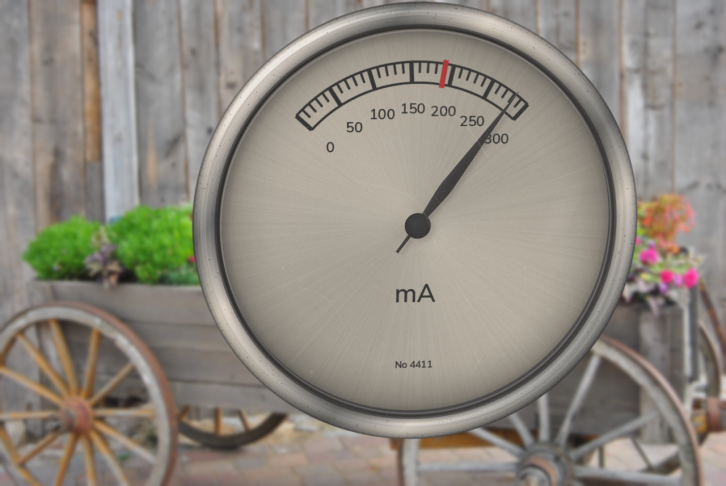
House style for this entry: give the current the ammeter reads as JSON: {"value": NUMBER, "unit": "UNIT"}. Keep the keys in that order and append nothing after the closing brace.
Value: {"value": 280, "unit": "mA"}
